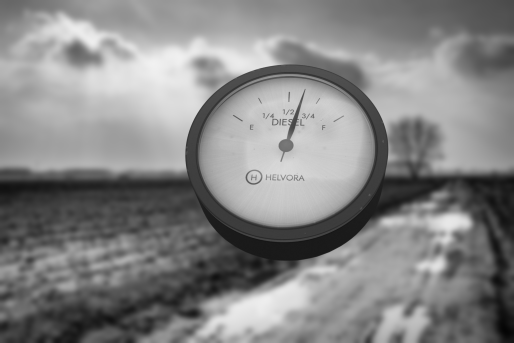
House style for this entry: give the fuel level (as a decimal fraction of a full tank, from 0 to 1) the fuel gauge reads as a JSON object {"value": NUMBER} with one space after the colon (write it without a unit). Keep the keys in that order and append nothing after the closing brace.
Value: {"value": 0.625}
